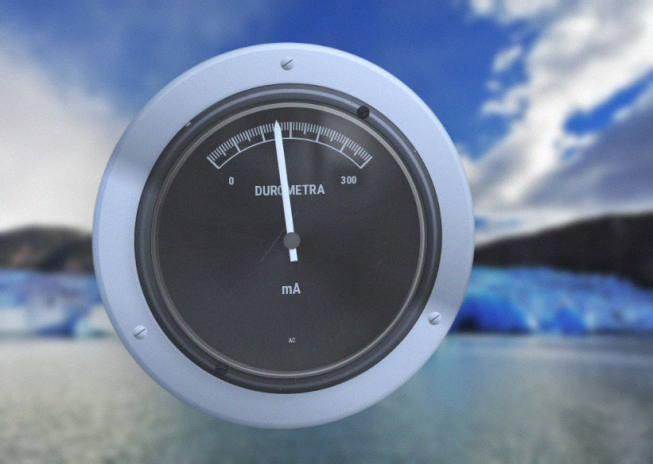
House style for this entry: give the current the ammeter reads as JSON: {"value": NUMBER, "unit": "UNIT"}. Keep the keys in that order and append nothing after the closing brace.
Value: {"value": 125, "unit": "mA"}
